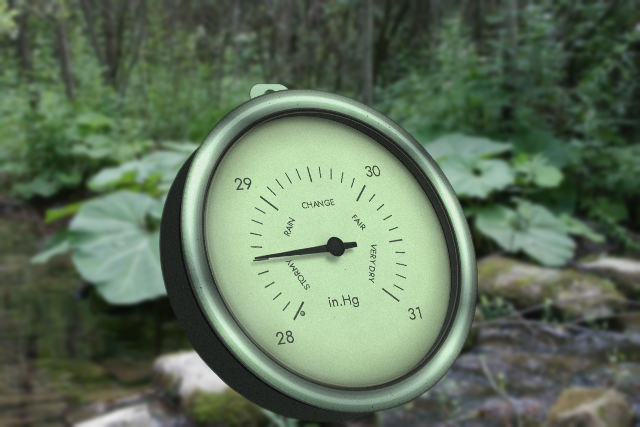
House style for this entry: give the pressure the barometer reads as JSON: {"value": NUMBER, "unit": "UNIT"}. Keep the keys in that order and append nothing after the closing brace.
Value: {"value": 28.5, "unit": "inHg"}
